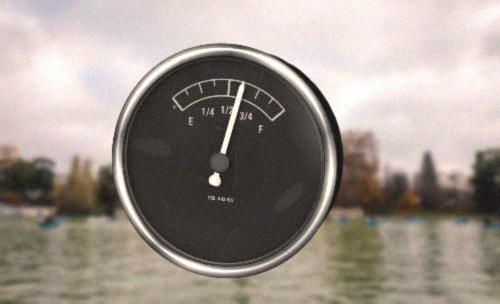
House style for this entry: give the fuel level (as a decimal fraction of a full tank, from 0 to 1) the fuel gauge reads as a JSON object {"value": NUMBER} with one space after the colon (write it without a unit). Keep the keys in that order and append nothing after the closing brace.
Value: {"value": 0.625}
